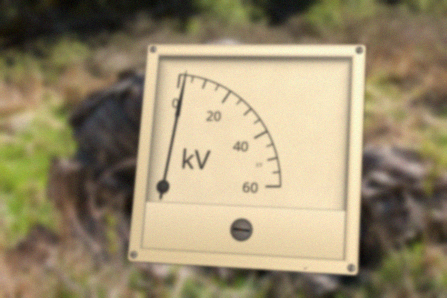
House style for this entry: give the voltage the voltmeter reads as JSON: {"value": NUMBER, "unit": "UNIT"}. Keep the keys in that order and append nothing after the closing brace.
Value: {"value": 2.5, "unit": "kV"}
